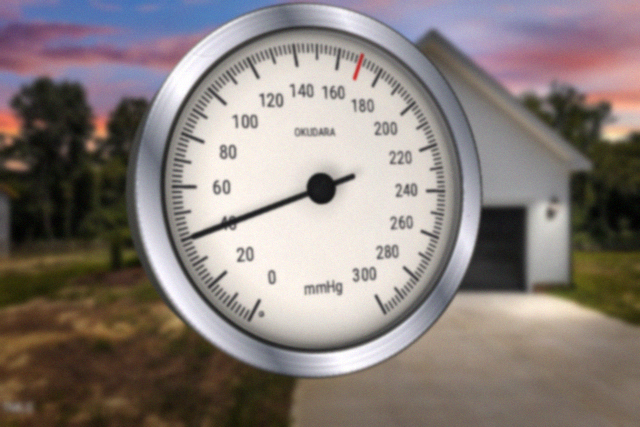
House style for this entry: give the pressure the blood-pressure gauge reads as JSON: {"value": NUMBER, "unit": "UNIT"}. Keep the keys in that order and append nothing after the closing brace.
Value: {"value": 40, "unit": "mmHg"}
